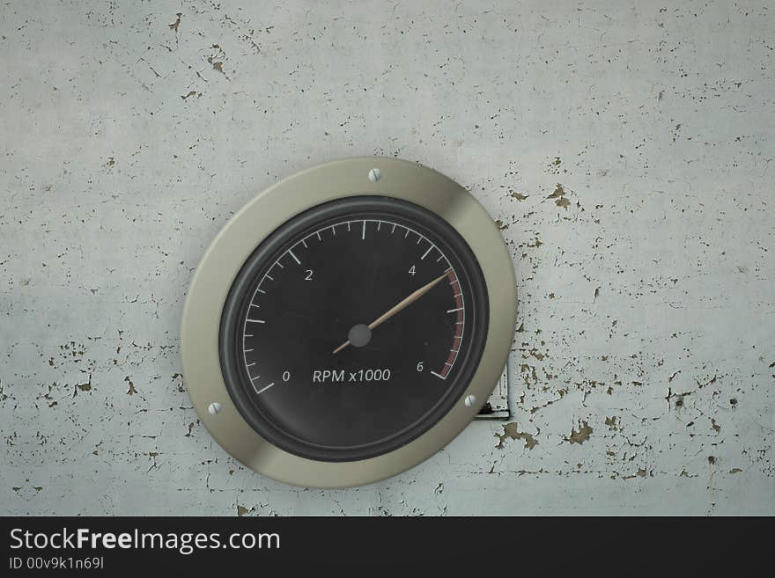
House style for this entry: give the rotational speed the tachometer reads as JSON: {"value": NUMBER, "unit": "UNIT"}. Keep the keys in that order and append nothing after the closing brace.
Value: {"value": 4400, "unit": "rpm"}
